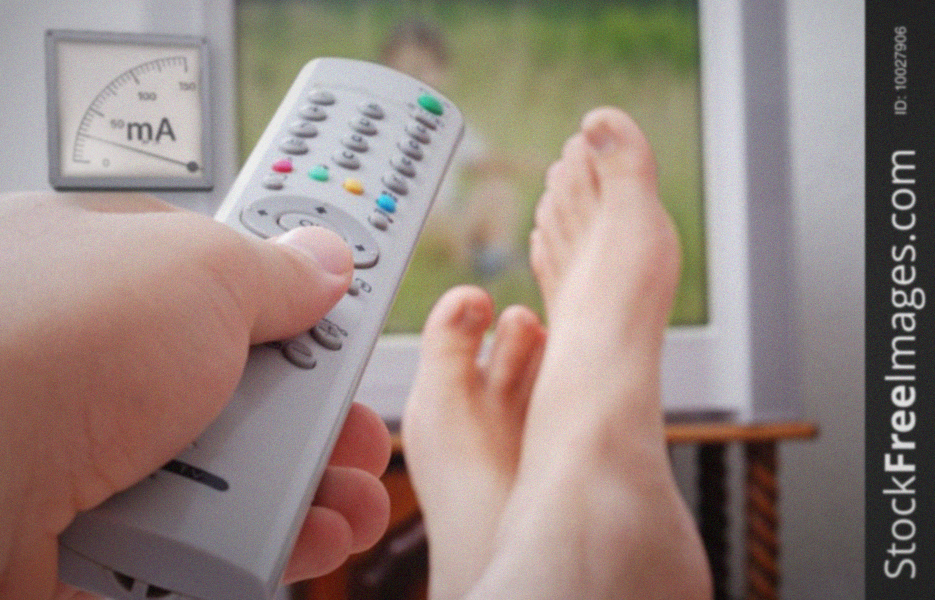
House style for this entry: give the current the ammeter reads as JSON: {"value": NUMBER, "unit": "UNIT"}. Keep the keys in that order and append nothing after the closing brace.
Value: {"value": 25, "unit": "mA"}
